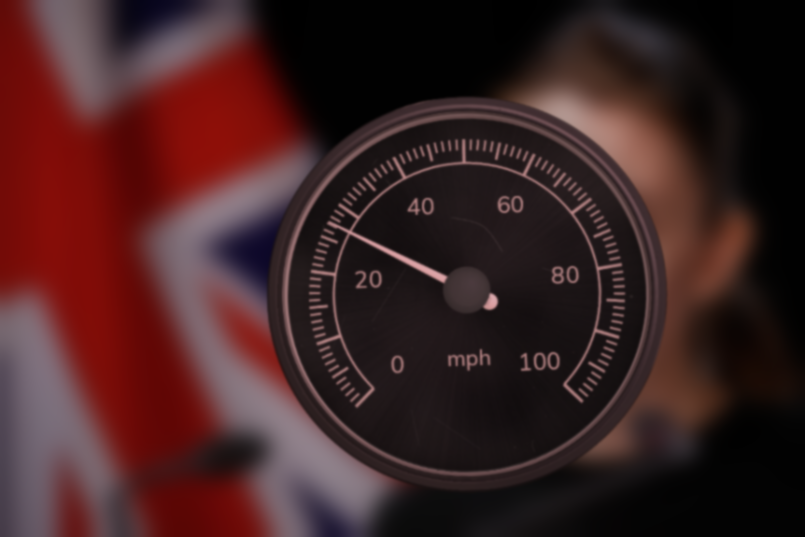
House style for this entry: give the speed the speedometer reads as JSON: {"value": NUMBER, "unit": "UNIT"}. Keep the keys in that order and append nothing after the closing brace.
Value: {"value": 27, "unit": "mph"}
